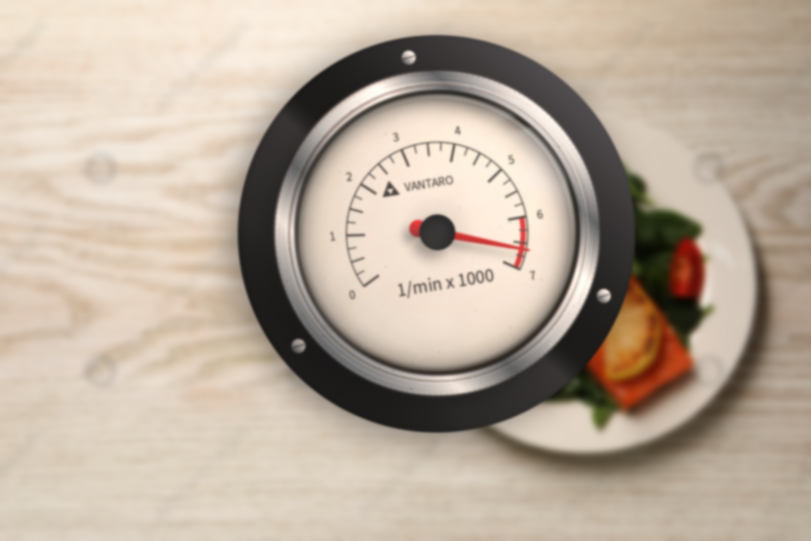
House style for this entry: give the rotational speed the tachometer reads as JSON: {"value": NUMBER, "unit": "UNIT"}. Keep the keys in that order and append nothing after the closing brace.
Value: {"value": 6625, "unit": "rpm"}
